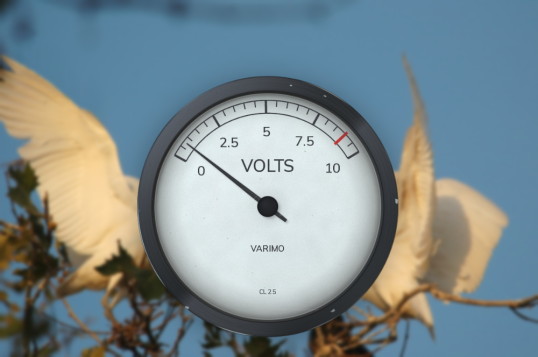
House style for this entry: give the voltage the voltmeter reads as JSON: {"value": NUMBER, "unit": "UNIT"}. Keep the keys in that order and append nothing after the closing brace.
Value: {"value": 0.75, "unit": "V"}
